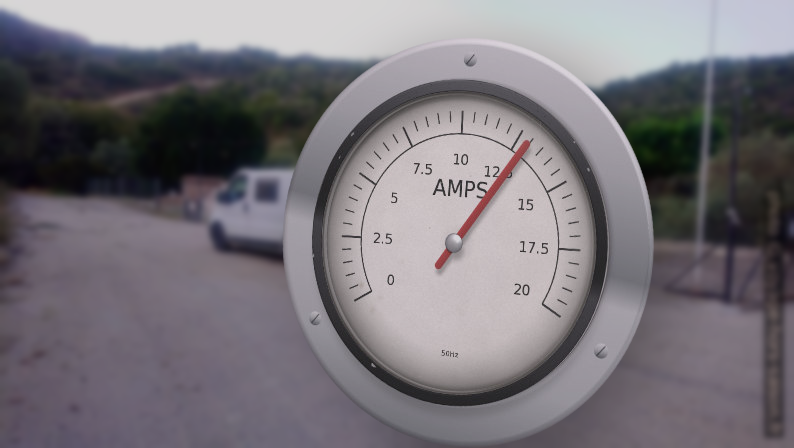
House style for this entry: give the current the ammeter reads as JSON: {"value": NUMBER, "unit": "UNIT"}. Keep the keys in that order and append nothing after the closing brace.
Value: {"value": 13, "unit": "A"}
